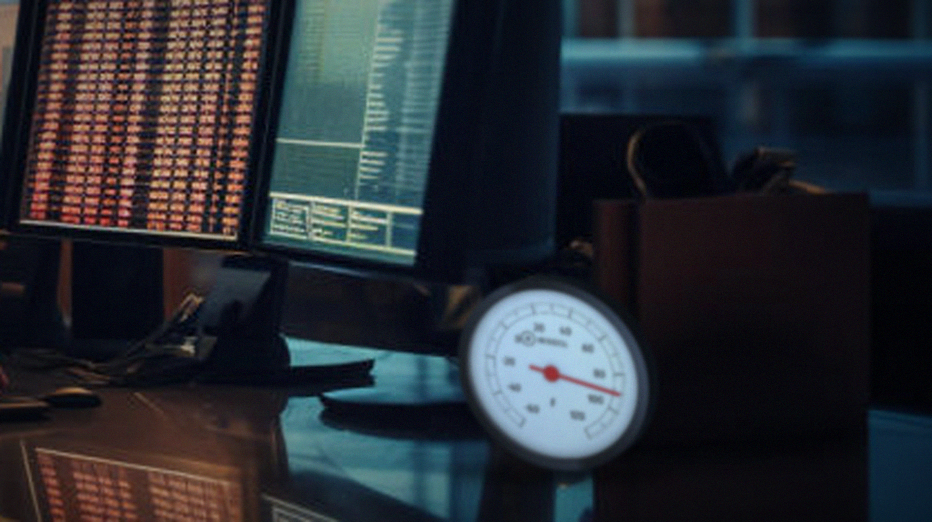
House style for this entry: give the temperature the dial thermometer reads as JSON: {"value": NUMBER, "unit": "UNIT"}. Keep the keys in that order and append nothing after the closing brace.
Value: {"value": 90, "unit": "°F"}
